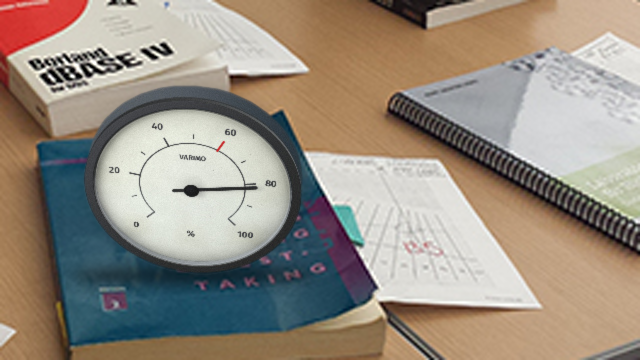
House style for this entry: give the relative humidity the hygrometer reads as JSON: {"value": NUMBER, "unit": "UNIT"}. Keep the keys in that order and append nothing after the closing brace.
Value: {"value": 80, "unit": "%"}
